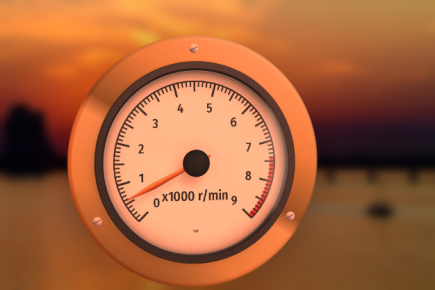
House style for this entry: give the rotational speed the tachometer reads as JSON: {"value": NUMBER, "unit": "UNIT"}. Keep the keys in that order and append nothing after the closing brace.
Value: {"value": 600, "unit": "rpm"}
